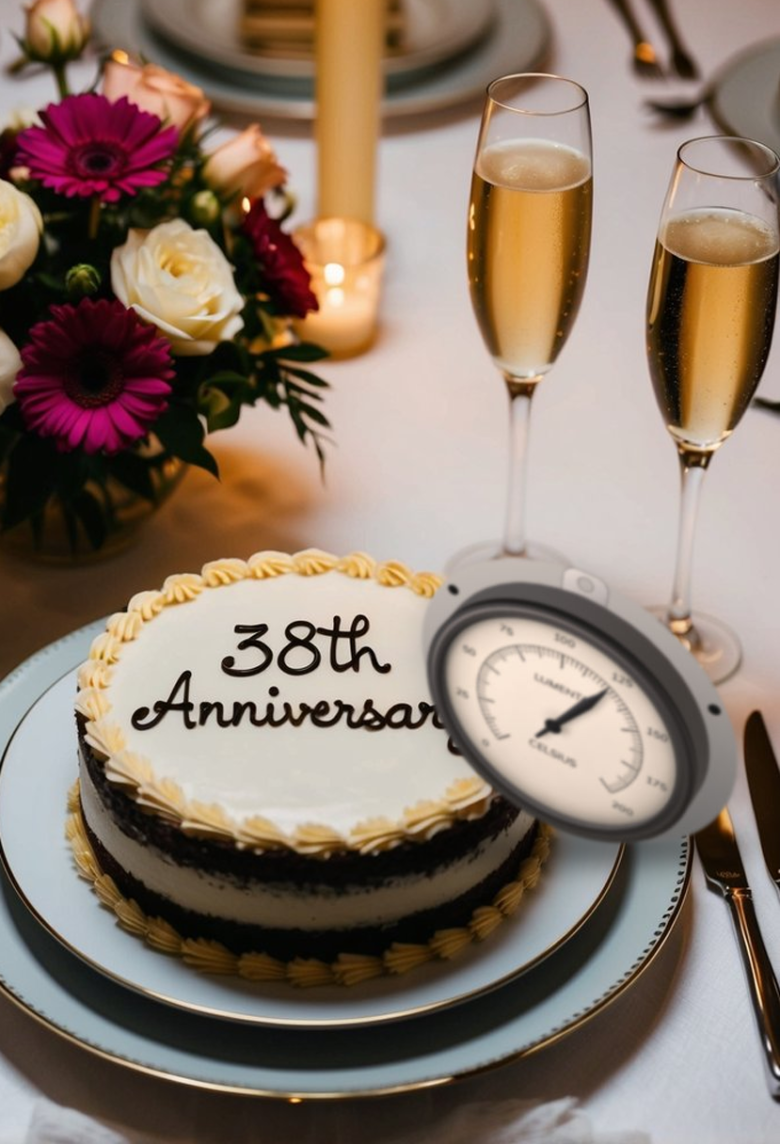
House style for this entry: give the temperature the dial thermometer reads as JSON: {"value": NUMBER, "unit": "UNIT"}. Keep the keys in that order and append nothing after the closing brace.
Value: {"value": 125, "unit": "°C"}
